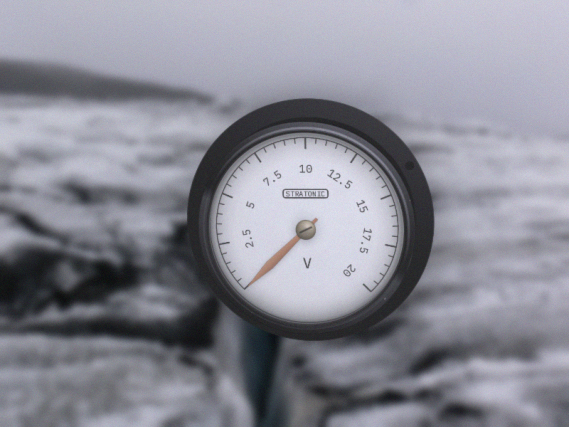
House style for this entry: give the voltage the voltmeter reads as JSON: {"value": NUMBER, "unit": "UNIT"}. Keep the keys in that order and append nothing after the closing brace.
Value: {"value": 0, "unit": "V"}
